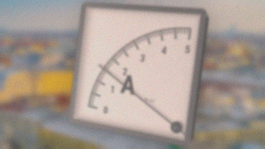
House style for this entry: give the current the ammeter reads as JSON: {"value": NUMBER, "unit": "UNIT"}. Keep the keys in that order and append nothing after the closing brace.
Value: {"value": 1.5, "unit": "A"}
